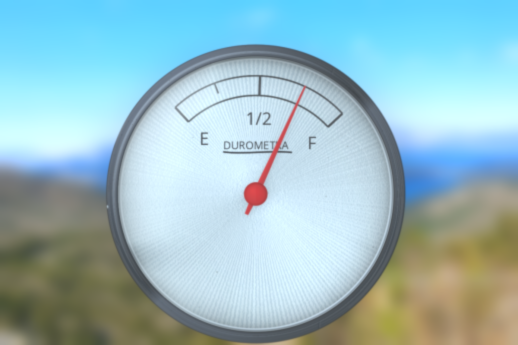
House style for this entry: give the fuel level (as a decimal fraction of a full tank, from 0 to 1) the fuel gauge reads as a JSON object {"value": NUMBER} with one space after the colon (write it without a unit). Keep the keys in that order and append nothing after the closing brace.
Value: {"value": 0.75}
